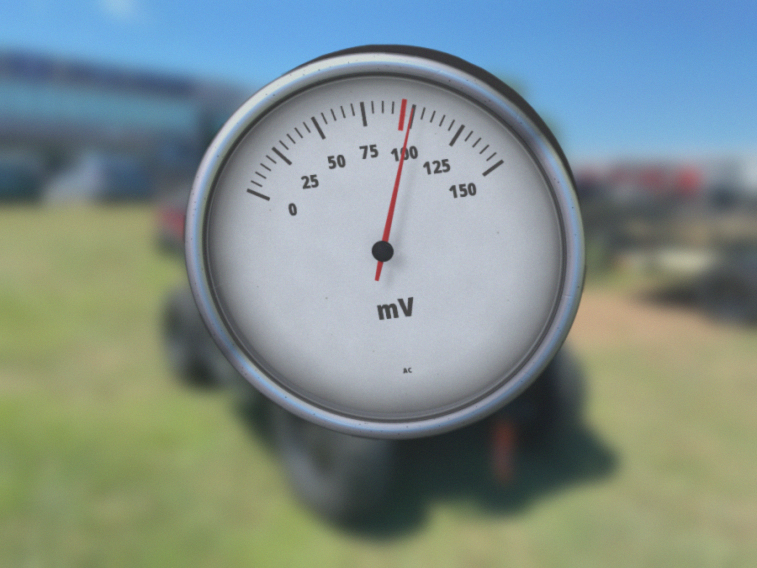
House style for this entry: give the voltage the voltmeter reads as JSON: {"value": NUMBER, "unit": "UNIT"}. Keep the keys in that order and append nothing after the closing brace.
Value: {"value": 100, "unit": "mV"}
